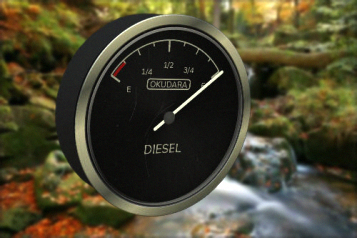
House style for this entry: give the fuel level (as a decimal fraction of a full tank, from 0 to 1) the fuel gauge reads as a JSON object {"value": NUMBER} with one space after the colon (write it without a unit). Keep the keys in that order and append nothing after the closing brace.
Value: {"value": 1}
